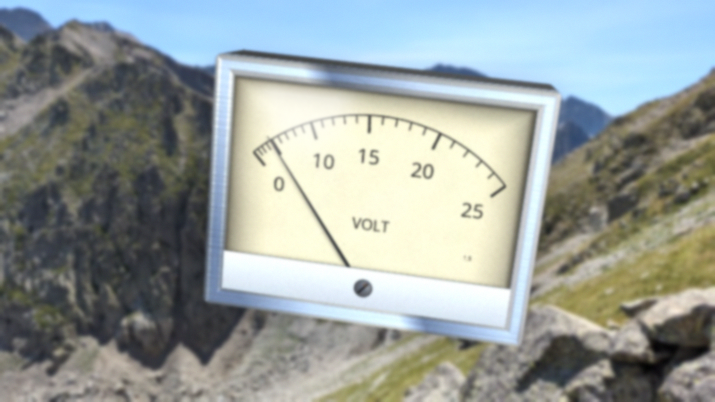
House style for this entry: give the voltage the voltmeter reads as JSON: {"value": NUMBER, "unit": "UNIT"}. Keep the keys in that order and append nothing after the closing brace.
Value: {"value": 5, "unit": "V"}
